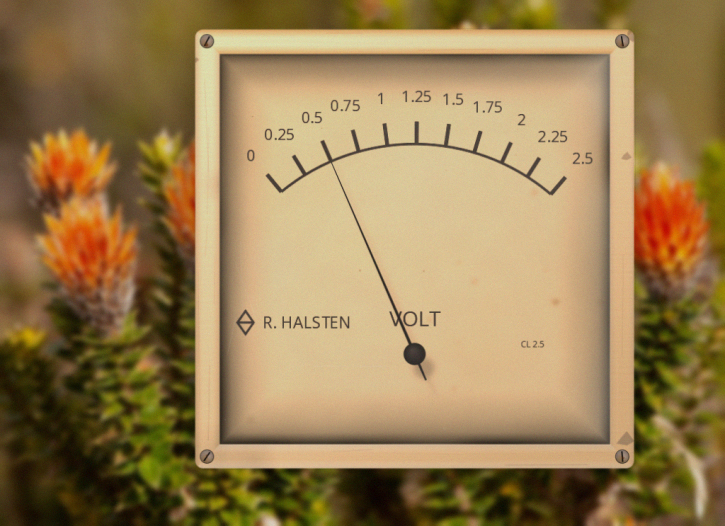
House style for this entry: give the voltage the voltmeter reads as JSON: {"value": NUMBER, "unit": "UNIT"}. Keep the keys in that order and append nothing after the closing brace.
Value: {"value": 0.5, "unit": "V"}
